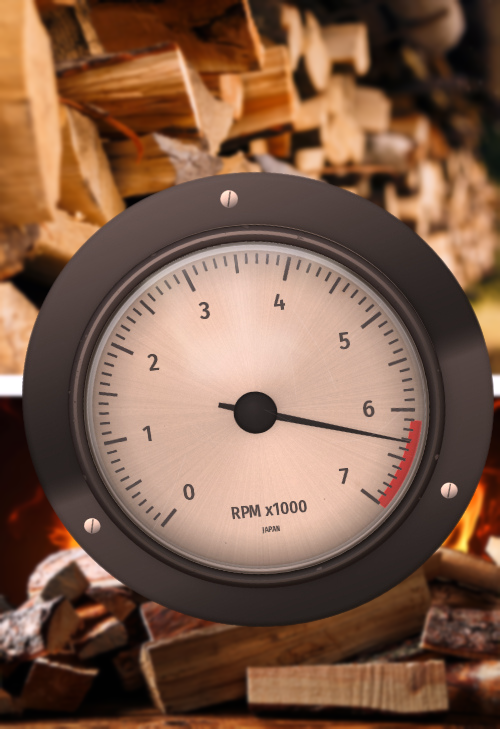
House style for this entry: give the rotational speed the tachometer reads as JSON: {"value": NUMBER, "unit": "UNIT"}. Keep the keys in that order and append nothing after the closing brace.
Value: {"value": 6300, "unit": "rpm"}
